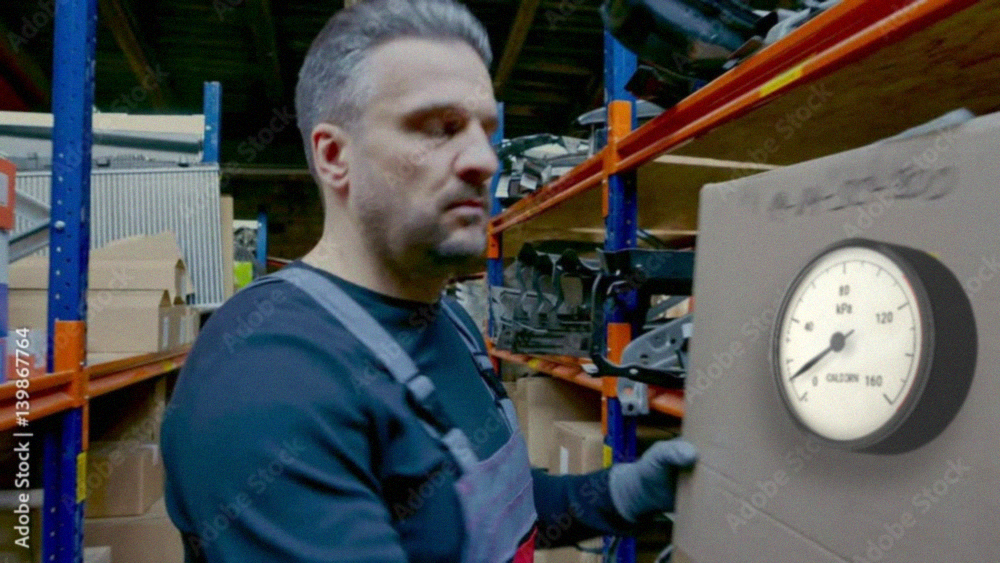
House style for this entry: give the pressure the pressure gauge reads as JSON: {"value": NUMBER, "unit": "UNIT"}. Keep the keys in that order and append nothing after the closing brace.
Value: {"value": 10, "unit": "kPa"}
